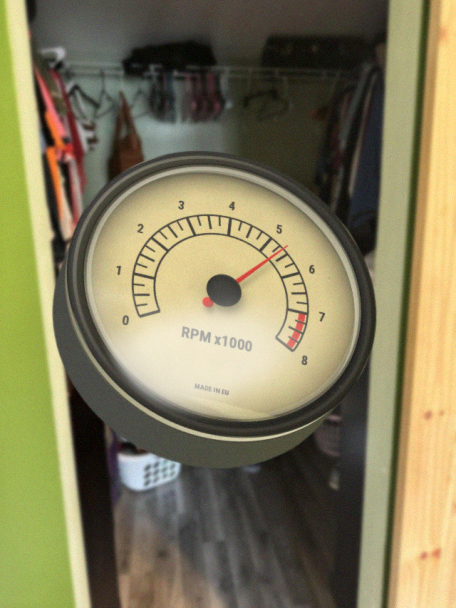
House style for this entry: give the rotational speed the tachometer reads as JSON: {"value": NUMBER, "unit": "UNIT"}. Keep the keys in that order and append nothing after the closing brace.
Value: {"value": 5375, "unit": "rpm"}
